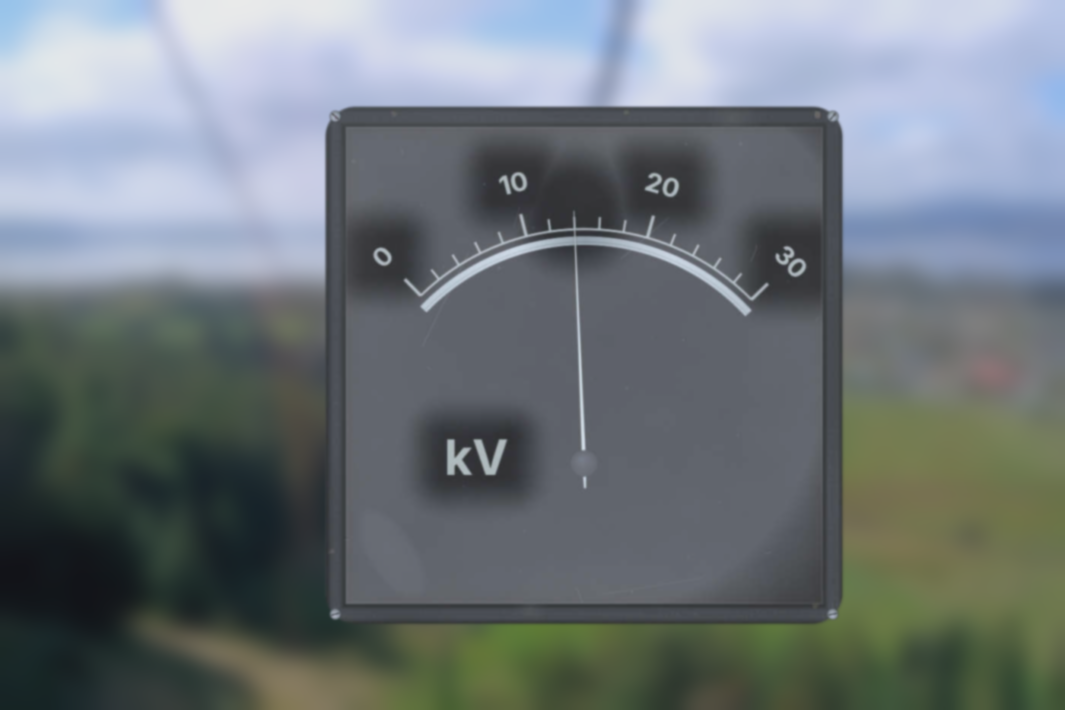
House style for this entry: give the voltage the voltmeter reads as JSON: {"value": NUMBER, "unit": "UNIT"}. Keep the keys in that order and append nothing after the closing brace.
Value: {"value": 14, "unit": "kV"}
